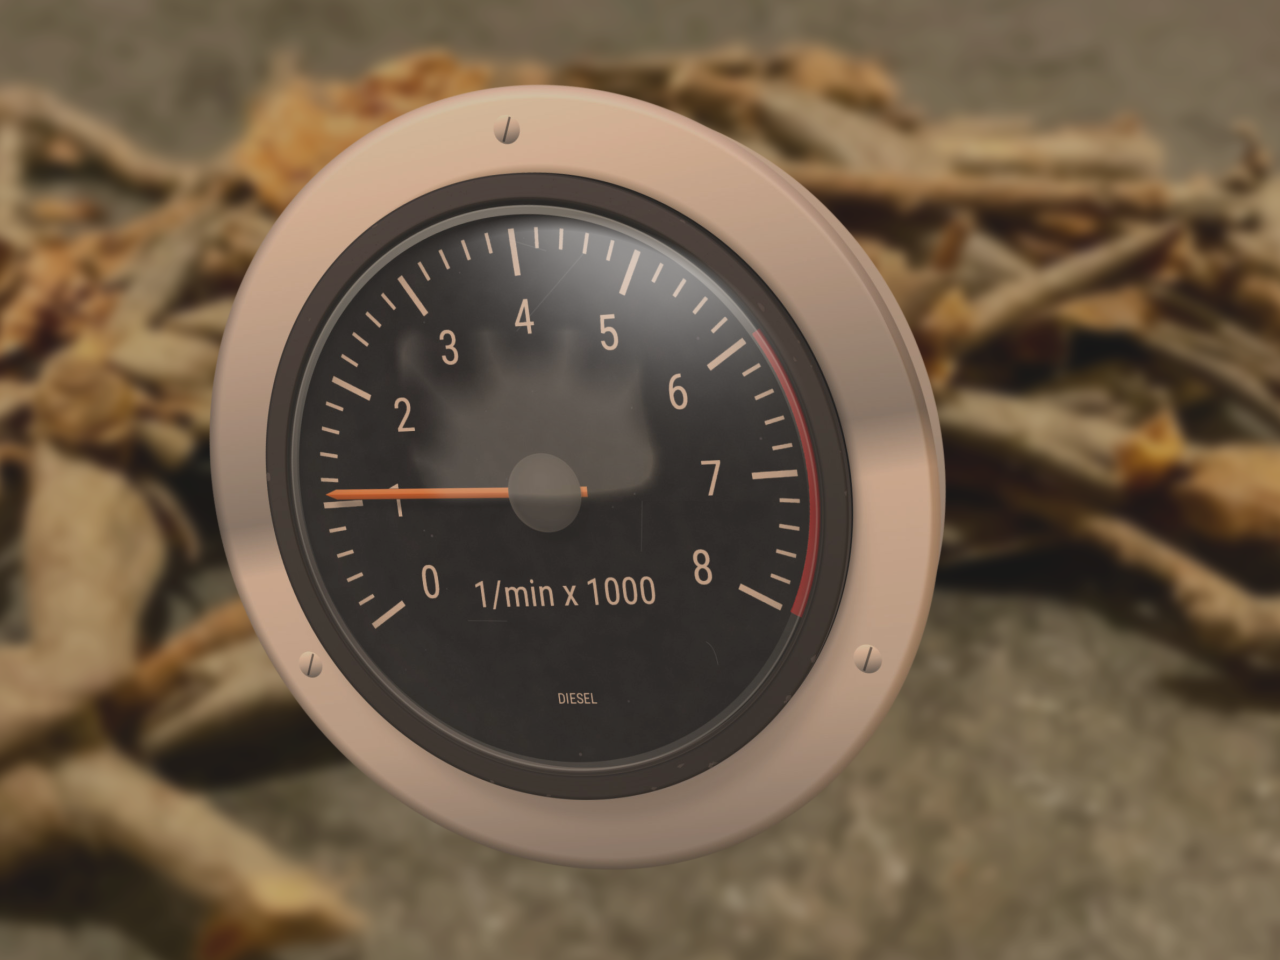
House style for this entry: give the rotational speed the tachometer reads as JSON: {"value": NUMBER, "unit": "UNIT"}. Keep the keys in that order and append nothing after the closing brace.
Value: {"value": 1100, "unit": "rpm"}
